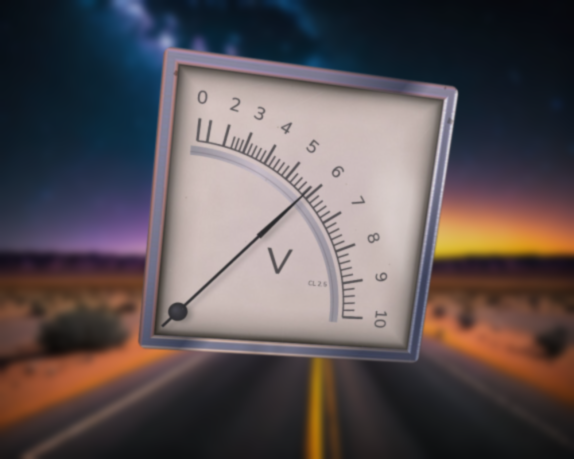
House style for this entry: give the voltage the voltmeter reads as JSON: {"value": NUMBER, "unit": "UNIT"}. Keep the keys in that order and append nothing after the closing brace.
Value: {"value": 5.8, "unit": "V"}
